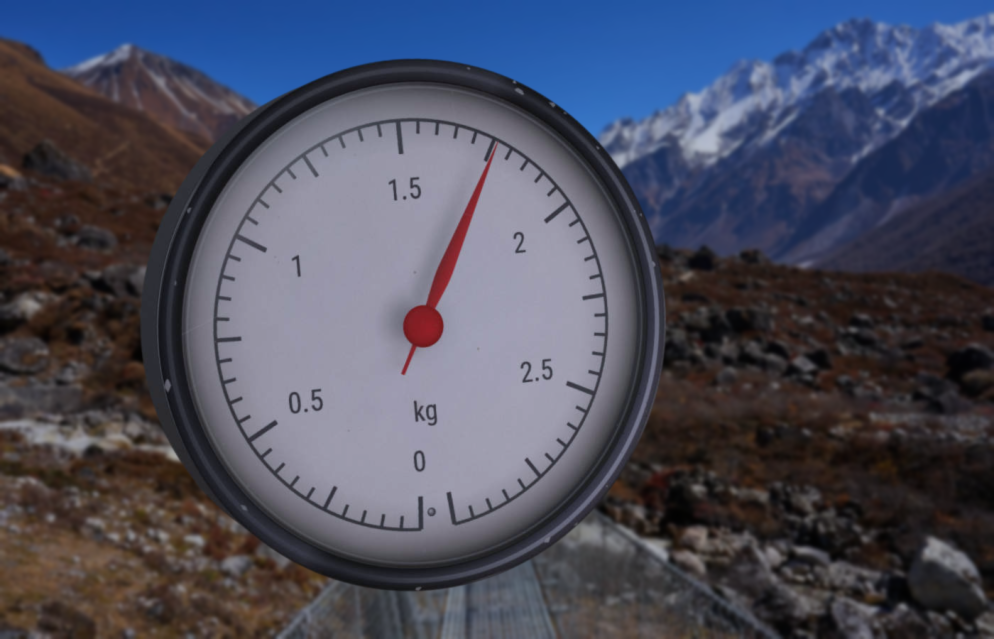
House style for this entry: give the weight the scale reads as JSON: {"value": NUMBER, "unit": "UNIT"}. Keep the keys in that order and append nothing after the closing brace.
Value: {"value": 1.75, "unit": "kg"}
